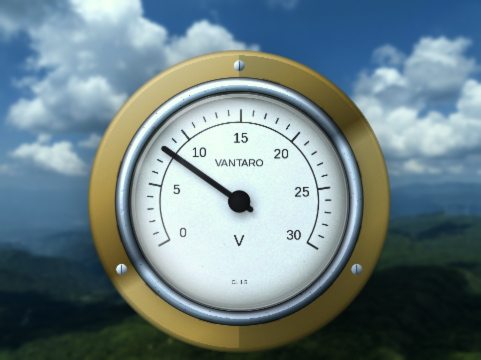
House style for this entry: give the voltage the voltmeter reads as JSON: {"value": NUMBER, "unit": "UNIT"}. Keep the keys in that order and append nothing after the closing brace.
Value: {"value": 8, "unit": "V"}
